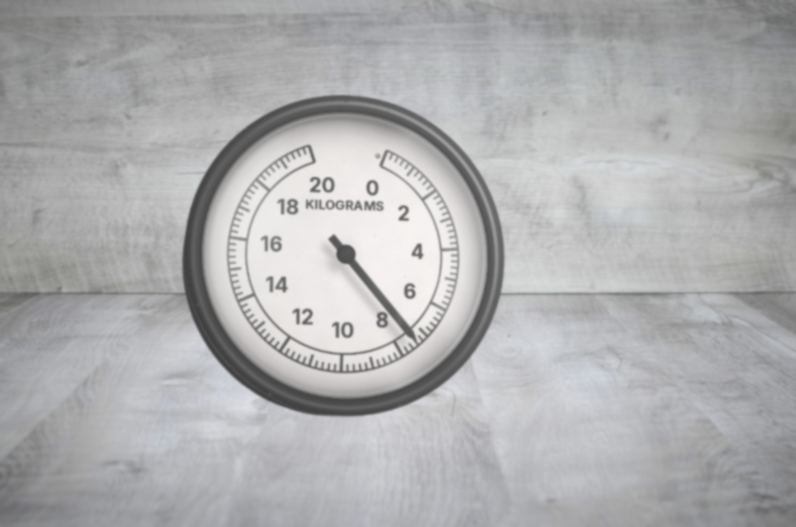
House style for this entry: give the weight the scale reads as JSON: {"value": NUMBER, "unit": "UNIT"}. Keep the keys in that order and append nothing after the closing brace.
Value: {"value": 7.4, "unit": "kg"}
